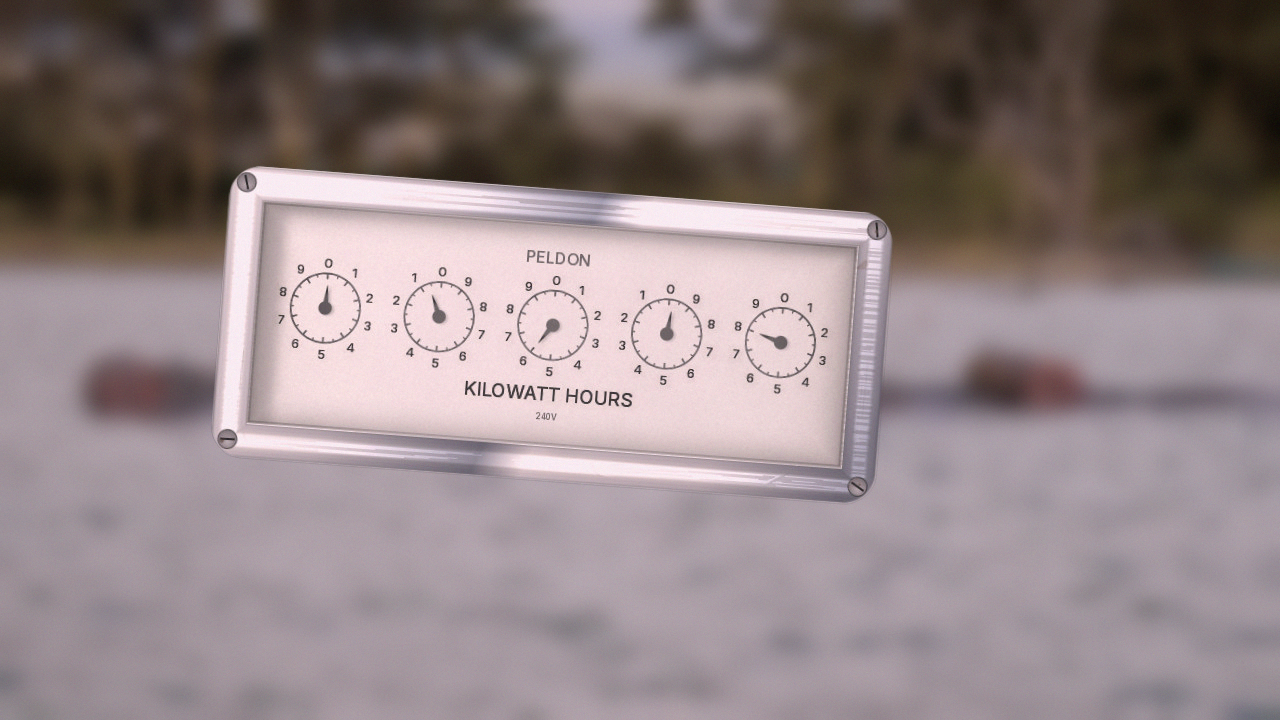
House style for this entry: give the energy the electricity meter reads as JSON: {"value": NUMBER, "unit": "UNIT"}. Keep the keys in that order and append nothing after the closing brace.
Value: {"value": 598, "unit": "kWh"}
